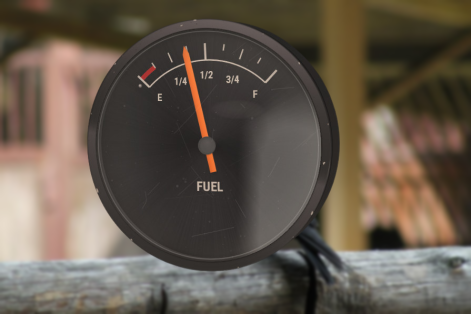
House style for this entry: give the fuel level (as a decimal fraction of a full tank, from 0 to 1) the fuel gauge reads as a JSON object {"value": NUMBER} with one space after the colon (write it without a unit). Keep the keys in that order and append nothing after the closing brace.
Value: {"value": 0.375}
